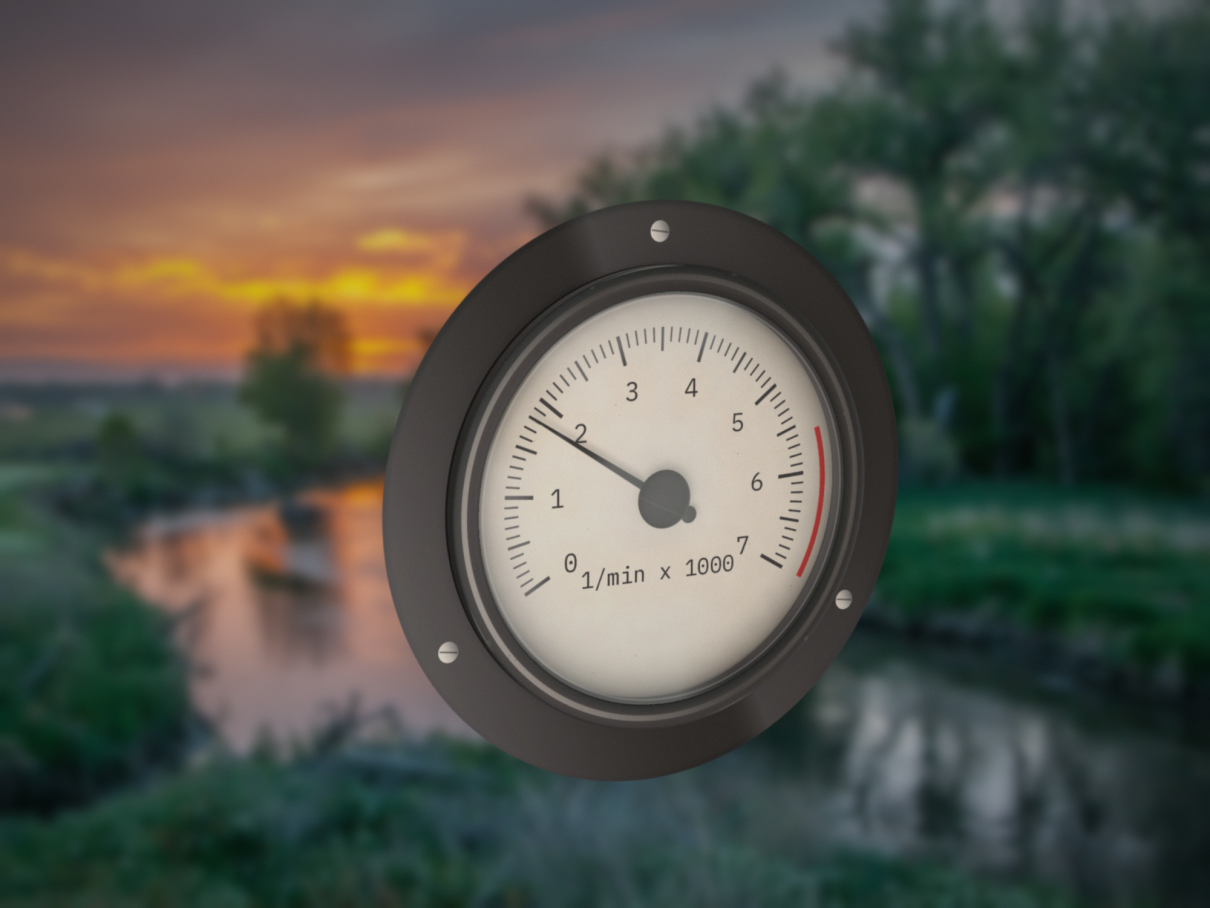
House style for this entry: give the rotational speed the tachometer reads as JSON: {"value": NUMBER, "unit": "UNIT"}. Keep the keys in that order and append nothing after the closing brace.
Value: {"value": 1800, "unit": "rpm"}
